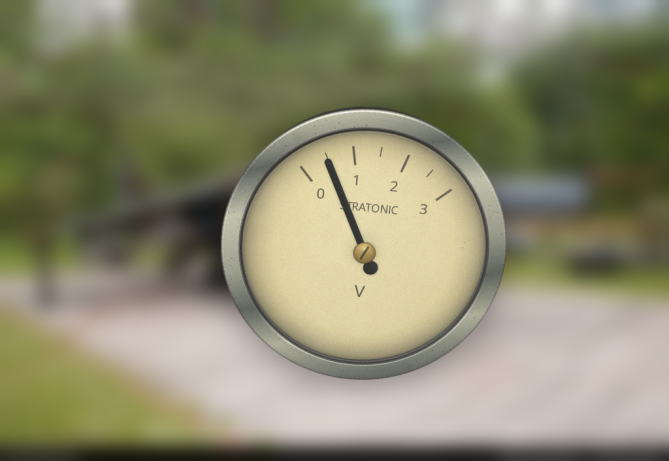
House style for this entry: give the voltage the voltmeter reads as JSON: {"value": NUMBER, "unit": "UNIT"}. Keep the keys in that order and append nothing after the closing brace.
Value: {"value": 0.5, "unit": "V"}
